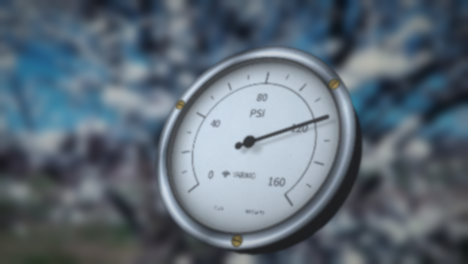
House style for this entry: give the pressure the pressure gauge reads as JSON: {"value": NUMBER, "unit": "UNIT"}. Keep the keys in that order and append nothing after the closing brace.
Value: {"value": 120, "unit": "psi"}
